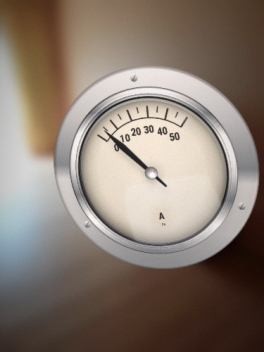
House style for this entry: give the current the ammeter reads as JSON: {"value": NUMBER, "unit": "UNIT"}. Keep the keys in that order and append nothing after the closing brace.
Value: {"value": 5, "unit": "A"}
